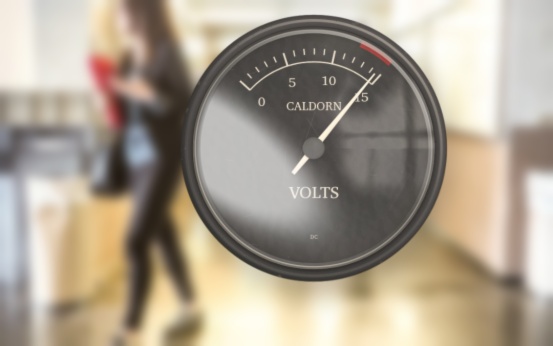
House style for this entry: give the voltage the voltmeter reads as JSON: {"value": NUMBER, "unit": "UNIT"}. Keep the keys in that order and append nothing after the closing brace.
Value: {"value": 14.5, "unit": "V"}
